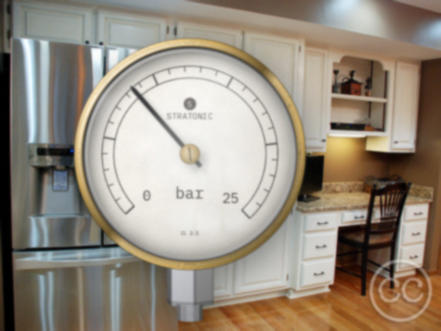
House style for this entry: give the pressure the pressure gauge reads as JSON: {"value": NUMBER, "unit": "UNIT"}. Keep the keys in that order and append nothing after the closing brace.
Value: {"value": 8.5, "unit": "bar"}
